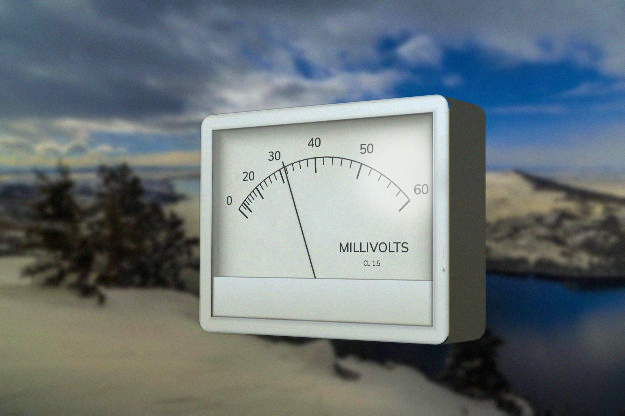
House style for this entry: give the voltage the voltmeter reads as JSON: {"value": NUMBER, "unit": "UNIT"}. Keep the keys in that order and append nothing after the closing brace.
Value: {"value": 32, "unit": "mV"}
